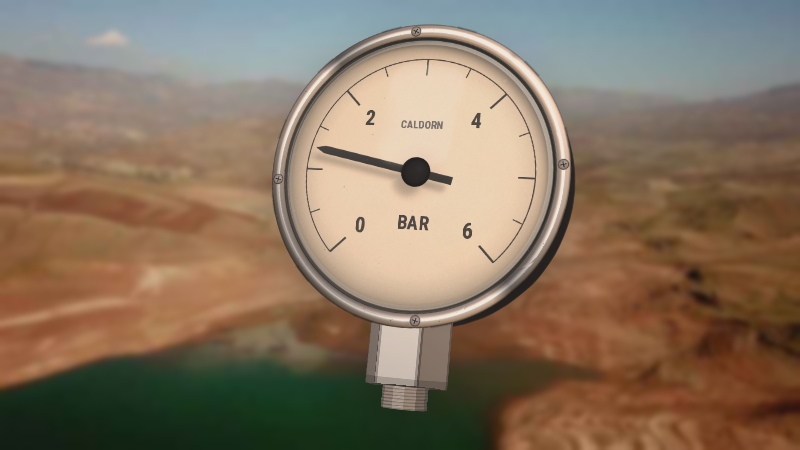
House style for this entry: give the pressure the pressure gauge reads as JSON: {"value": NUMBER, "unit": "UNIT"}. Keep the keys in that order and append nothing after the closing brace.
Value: {"value": 1.25, "unit": "bar"}
